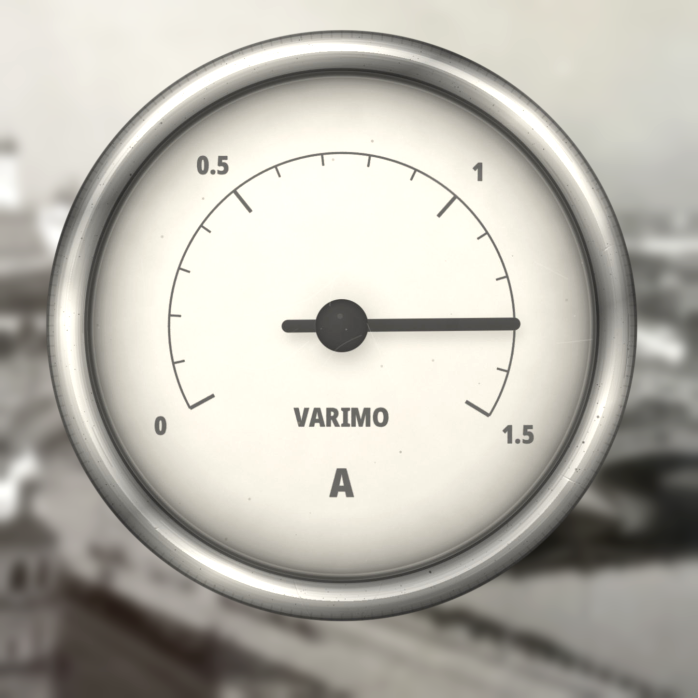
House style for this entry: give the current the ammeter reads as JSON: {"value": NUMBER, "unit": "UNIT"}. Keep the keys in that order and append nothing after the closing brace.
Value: {"value": 1.3, "unit": "A"}
